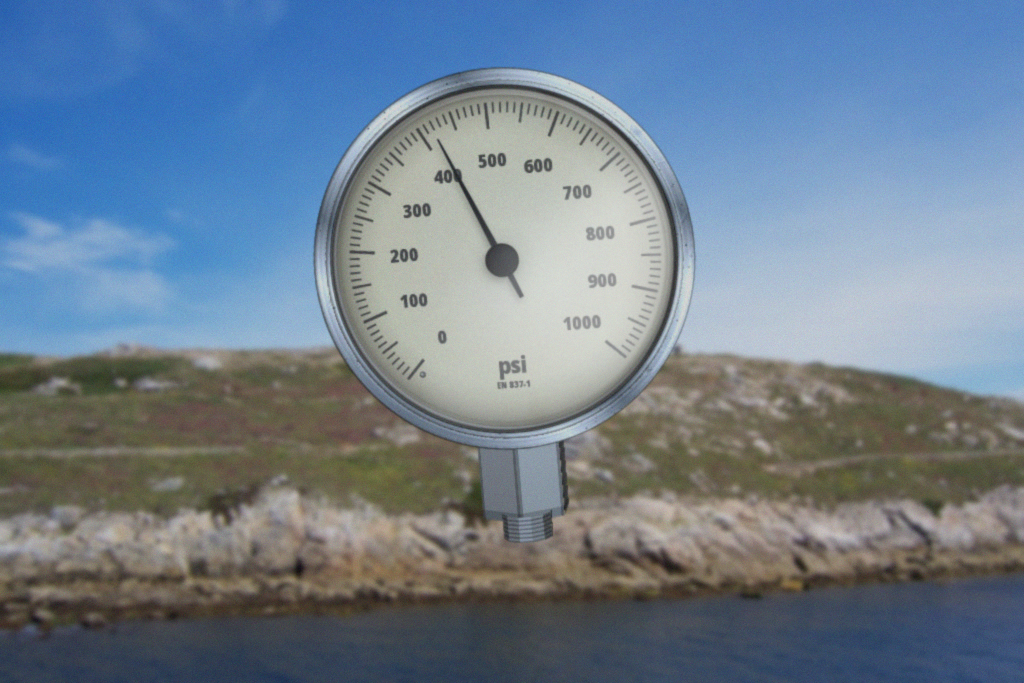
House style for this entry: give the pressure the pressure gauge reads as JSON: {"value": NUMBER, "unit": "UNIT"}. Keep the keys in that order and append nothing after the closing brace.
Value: {"value": 420, "unit": "psi"}
